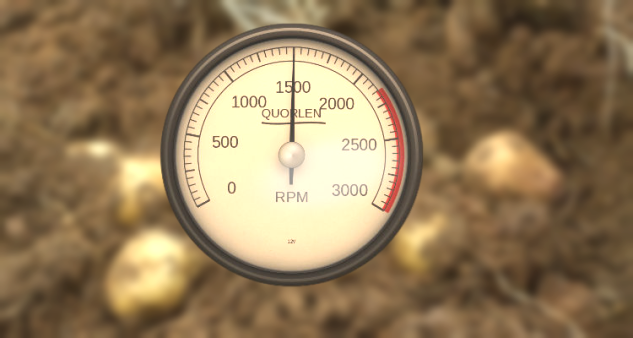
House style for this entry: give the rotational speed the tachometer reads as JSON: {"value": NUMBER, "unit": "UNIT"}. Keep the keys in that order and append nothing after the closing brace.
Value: {"value": 1500, "unit": "rpm"}
